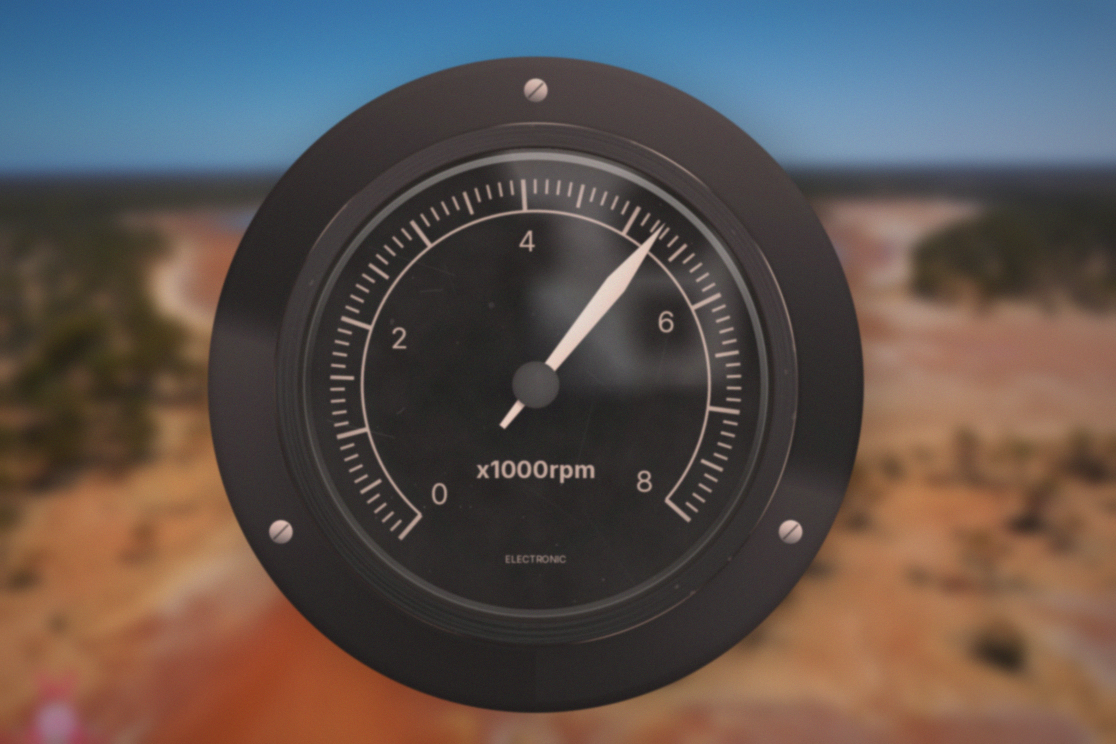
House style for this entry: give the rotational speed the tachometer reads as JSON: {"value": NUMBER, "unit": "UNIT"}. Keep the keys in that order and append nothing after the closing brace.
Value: {"value": 5250, "unit": "rpm"}
